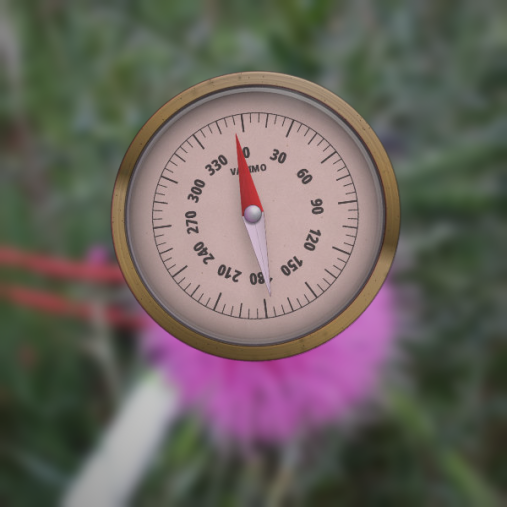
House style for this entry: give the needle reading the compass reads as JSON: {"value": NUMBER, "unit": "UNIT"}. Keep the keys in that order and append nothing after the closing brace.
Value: {"value": 355, "unit": "°"}
